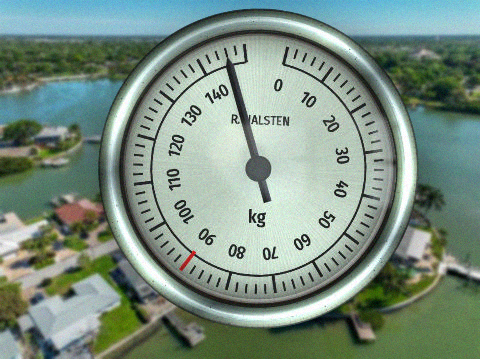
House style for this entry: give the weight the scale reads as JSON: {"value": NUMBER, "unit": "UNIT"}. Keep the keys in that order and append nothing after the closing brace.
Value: {"value": 146, "unit": "kg"}
